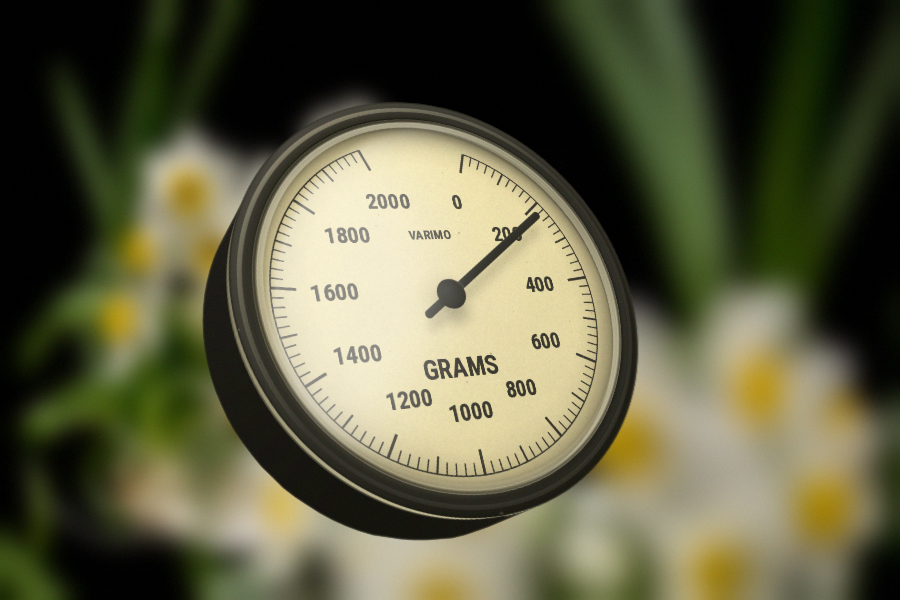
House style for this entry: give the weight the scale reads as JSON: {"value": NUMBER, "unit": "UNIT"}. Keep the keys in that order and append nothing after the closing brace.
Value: {"value": 220, "unit": "g"}
